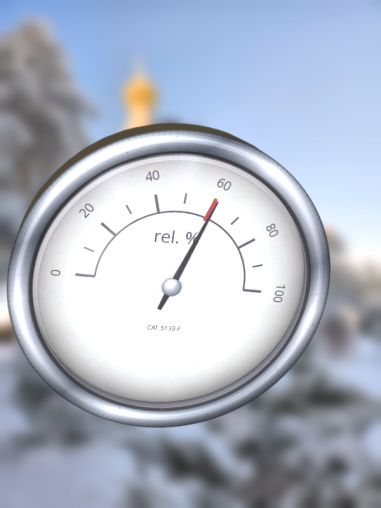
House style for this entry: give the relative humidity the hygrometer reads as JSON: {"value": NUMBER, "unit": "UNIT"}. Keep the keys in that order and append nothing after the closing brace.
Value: {"value": 60, "unit": "%"}
